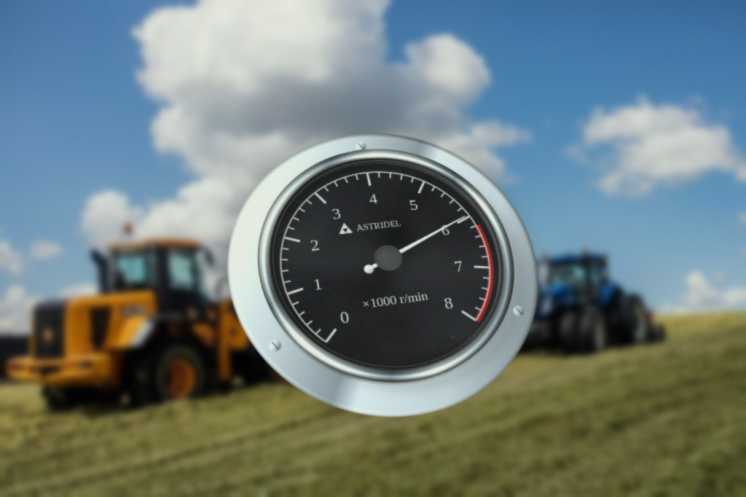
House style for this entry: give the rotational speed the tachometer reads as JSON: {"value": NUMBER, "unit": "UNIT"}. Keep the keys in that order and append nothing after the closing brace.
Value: {"value": 6000, "unit": "rpm"}
